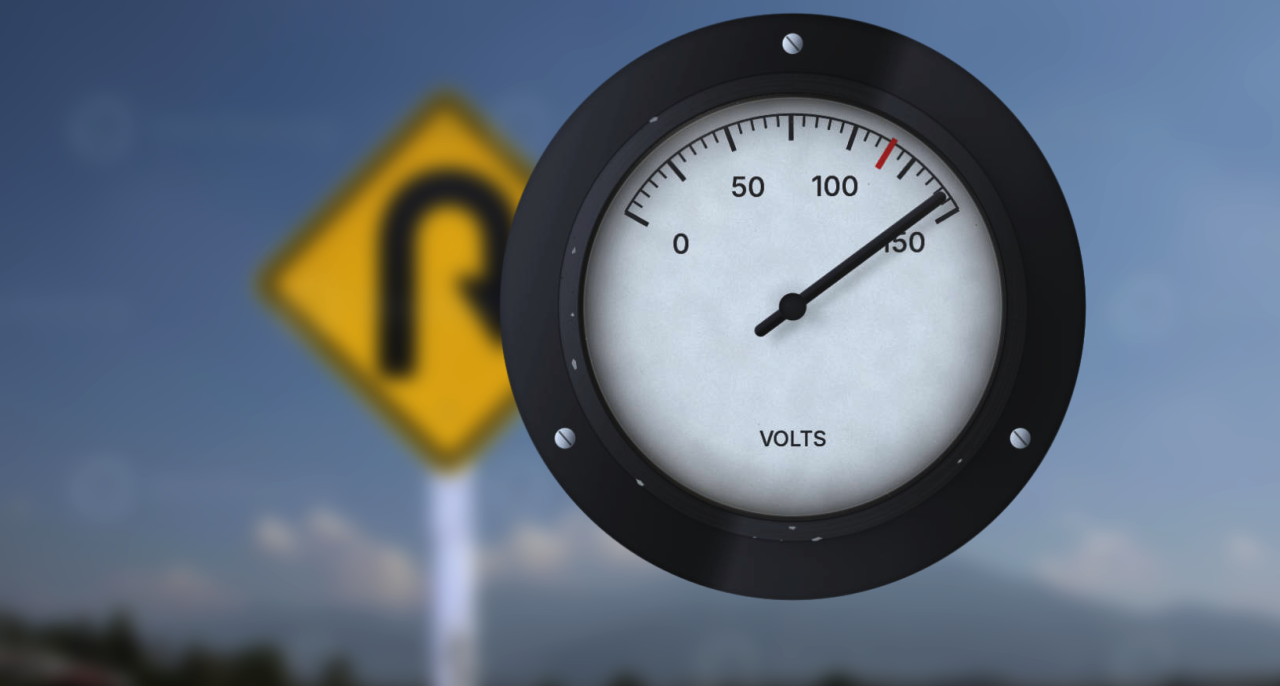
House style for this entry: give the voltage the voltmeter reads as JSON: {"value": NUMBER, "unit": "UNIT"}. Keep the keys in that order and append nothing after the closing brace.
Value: {"value": 142.5, "unit": "V"}
